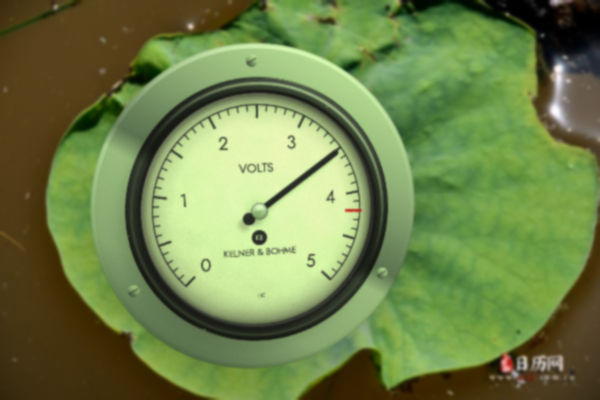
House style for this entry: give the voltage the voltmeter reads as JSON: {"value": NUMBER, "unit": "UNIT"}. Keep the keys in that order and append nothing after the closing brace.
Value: {"value": 3.5, "unit": "V"}
